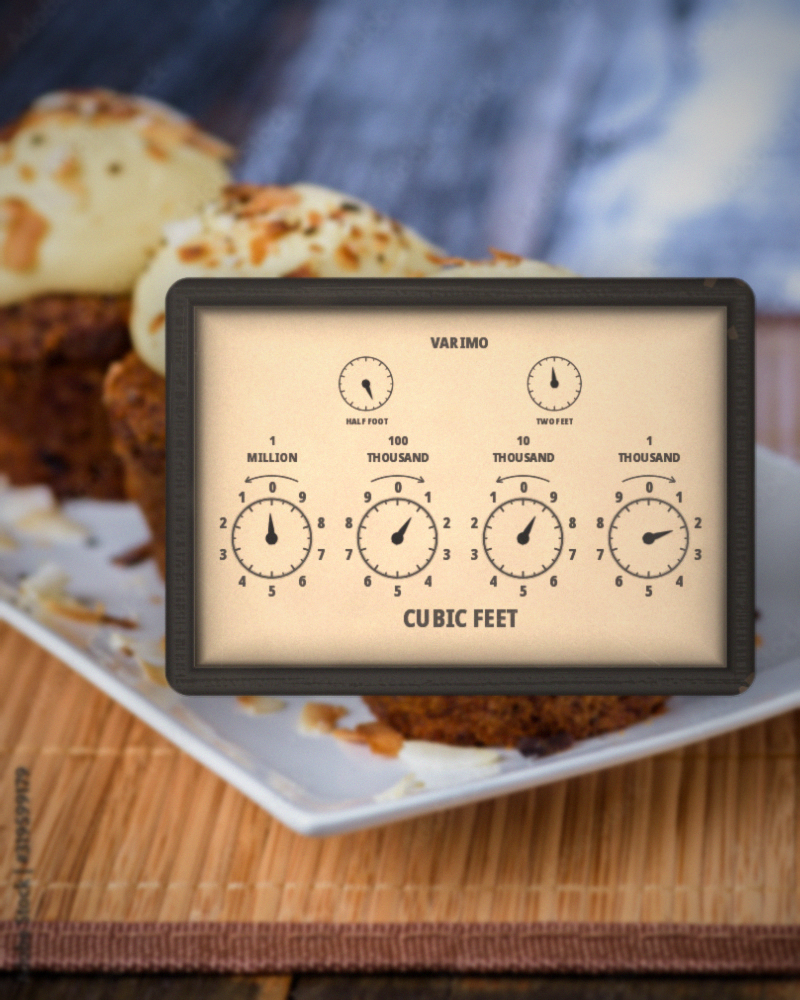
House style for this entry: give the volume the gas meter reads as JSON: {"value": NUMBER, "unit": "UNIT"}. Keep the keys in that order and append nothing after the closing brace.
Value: {"value": 9200, "unit": "ft³"}
